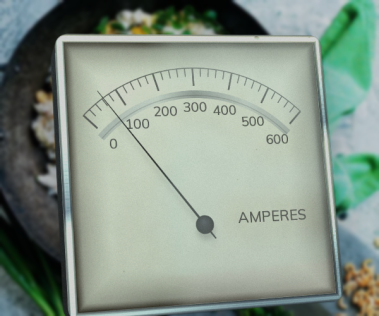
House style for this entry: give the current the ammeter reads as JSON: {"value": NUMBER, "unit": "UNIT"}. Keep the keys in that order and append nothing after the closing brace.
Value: {"value": 60, "unit": "A"}
